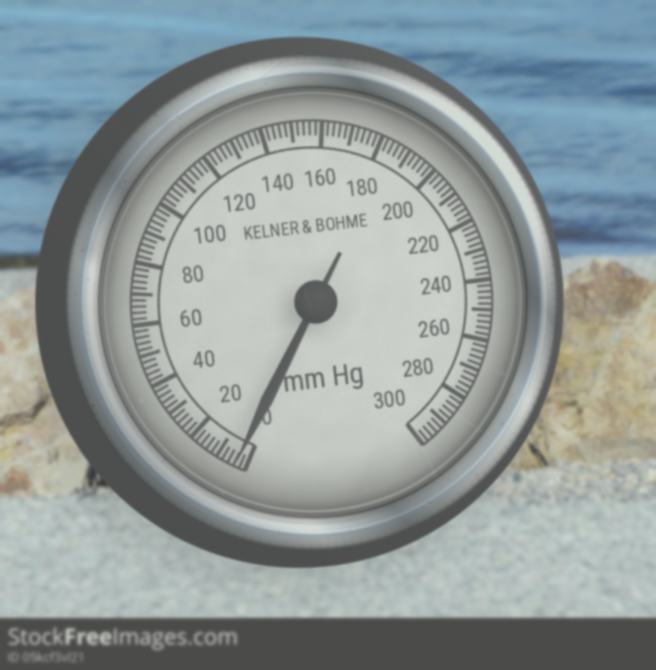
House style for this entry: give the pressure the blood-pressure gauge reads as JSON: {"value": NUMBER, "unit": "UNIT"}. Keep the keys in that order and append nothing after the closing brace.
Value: {"value": 4, "unit": "mmHg"}
